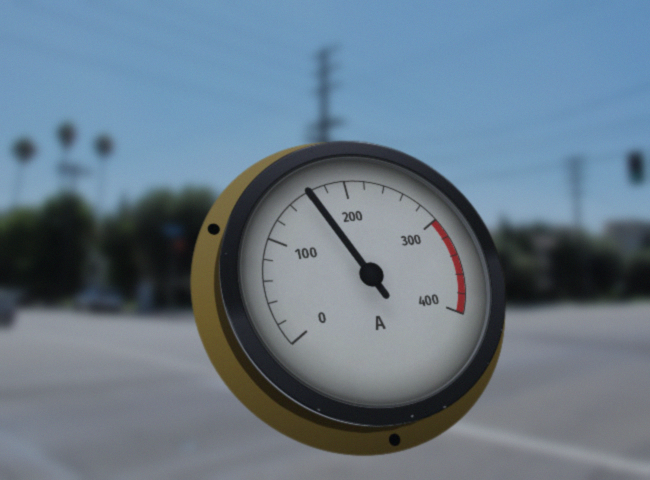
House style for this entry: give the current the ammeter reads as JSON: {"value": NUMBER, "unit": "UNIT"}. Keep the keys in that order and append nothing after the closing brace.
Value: {"value": 160, "unit": "A"}
